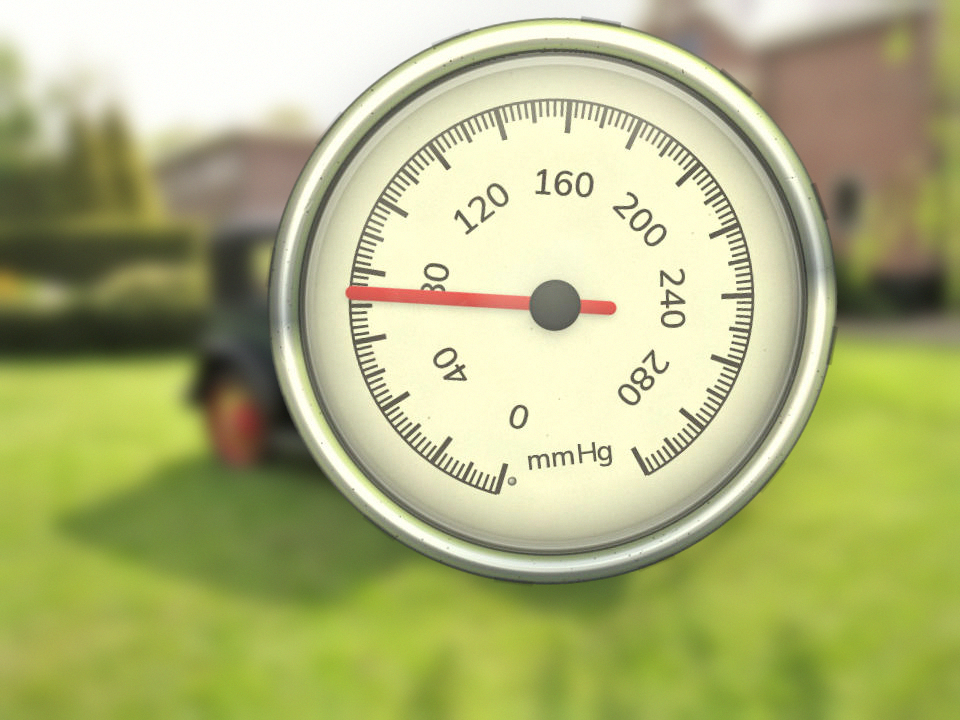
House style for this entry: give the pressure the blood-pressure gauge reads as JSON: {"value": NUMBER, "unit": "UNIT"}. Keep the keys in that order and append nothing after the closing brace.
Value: {"value": 74, "unit": "mmHg"}
